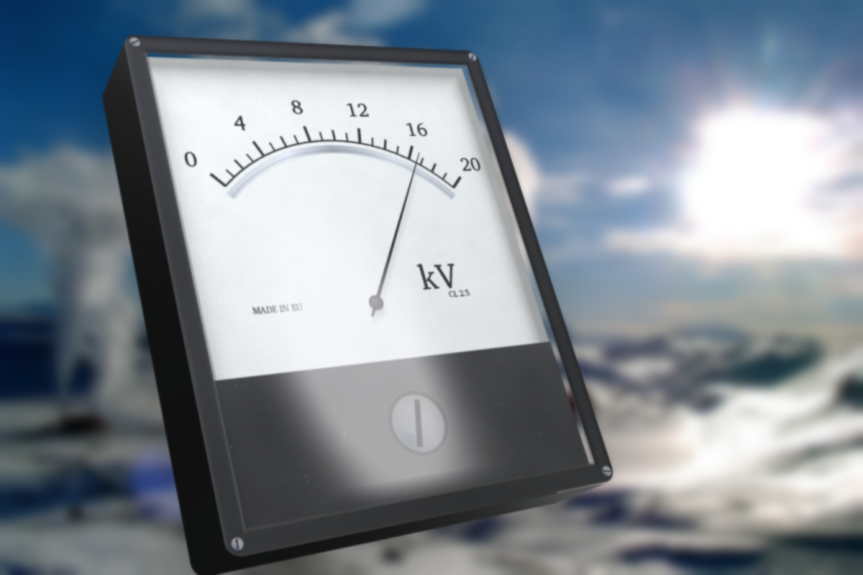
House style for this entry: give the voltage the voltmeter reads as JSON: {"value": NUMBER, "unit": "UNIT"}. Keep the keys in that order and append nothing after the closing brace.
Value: {"value": 16.5, "unit": "kV"}
